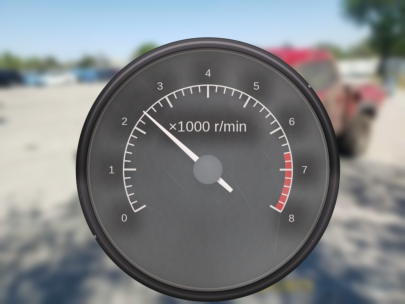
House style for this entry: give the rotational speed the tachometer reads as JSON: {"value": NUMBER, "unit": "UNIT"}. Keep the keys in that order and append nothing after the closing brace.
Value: {"value": 2400, "unit": "rpm"}
